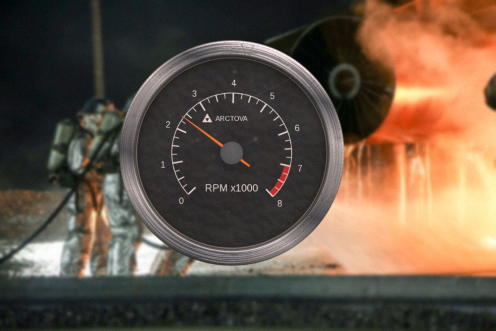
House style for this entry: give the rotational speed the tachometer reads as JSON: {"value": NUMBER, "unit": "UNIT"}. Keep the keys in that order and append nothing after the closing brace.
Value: {"value": 2375, "unit": "rpm"}
